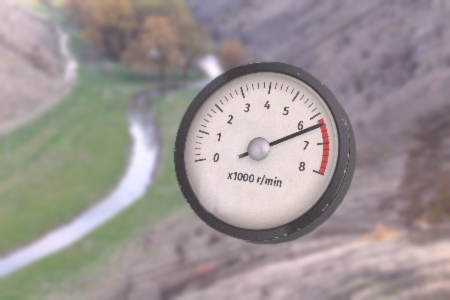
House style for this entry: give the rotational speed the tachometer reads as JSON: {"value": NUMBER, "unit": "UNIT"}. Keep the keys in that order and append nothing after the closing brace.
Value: {"value": 6400, "unit": "rpm"}
